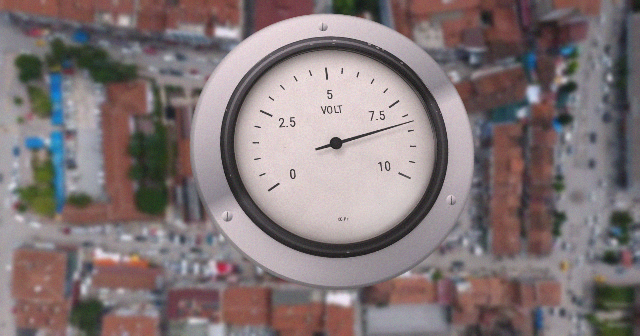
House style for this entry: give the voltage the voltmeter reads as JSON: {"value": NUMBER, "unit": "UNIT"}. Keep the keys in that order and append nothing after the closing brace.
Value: {"value": 8.25, "unit": "V"}
